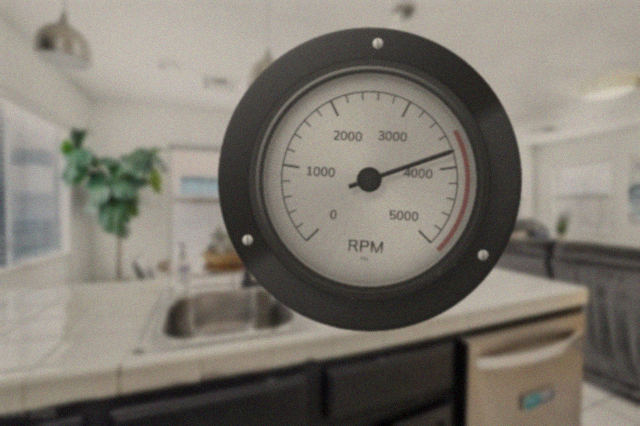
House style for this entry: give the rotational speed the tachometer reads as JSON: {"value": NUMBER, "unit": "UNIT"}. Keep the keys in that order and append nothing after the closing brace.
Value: {"value": 3800, "unit": "rpm"}
